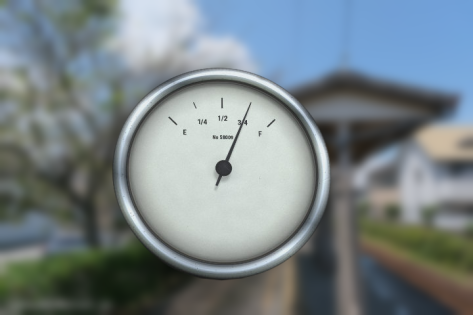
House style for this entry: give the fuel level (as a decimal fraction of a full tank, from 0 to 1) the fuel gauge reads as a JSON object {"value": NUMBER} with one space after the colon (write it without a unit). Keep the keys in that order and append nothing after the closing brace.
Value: {"value": 0.75}
